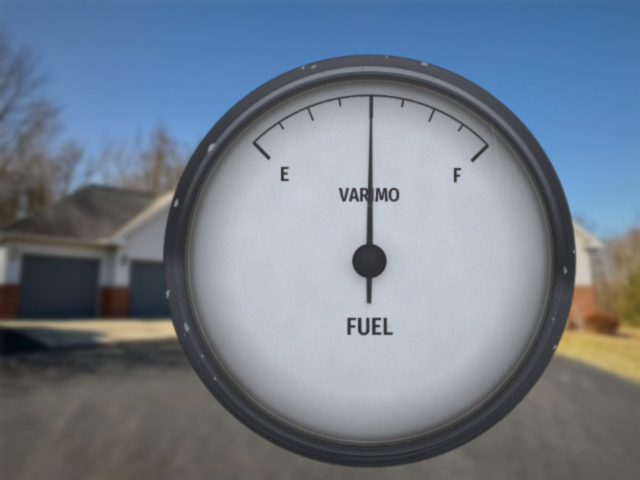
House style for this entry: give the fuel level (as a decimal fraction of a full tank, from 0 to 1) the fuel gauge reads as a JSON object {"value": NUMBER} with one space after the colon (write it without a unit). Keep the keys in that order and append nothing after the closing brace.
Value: {"value": 0.5}
